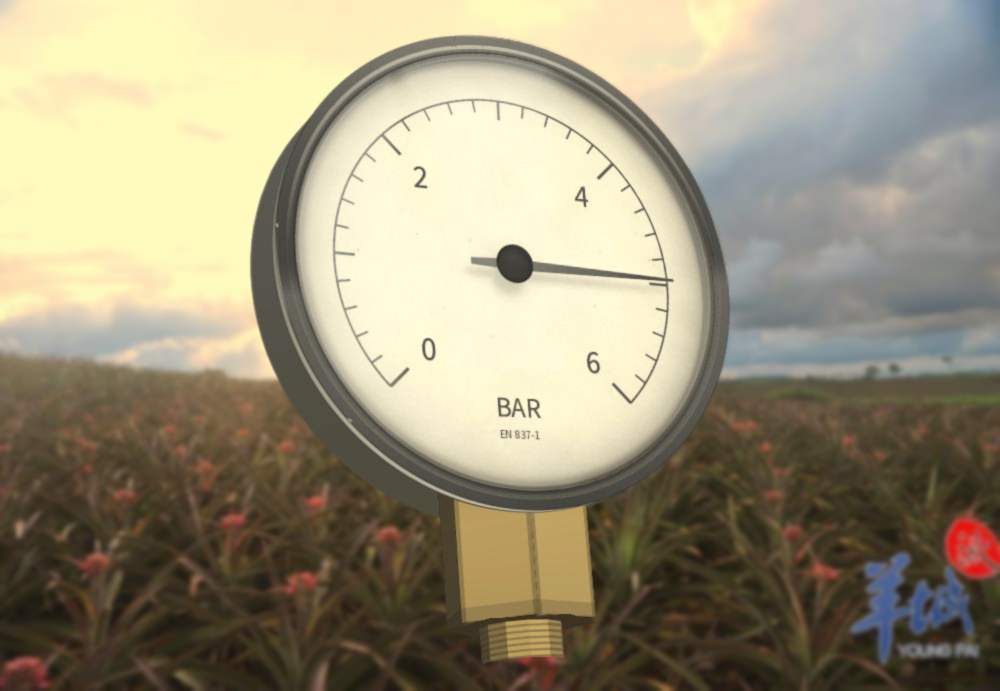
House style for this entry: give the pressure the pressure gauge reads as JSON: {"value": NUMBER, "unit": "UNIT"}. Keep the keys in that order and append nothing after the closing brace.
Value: {"value": 5, "unit": "bar"}
